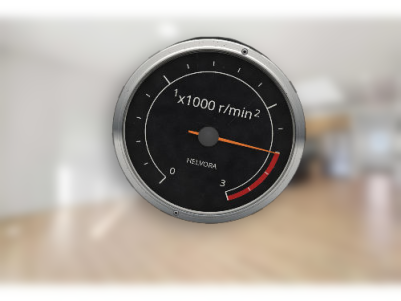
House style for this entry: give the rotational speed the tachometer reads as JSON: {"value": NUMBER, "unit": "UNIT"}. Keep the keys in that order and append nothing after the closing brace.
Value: {"value": 2400, "unit": "rpm"}
